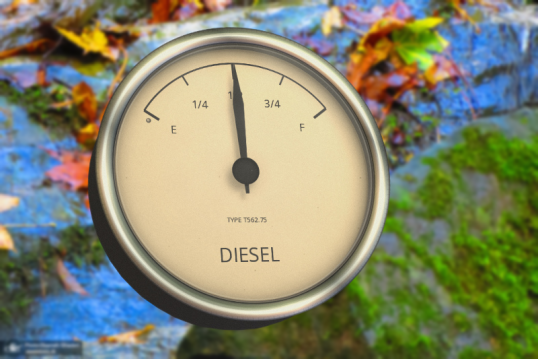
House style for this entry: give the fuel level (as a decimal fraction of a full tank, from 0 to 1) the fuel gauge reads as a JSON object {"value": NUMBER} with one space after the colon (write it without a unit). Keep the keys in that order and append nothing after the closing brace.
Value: {"value": 0.5}
